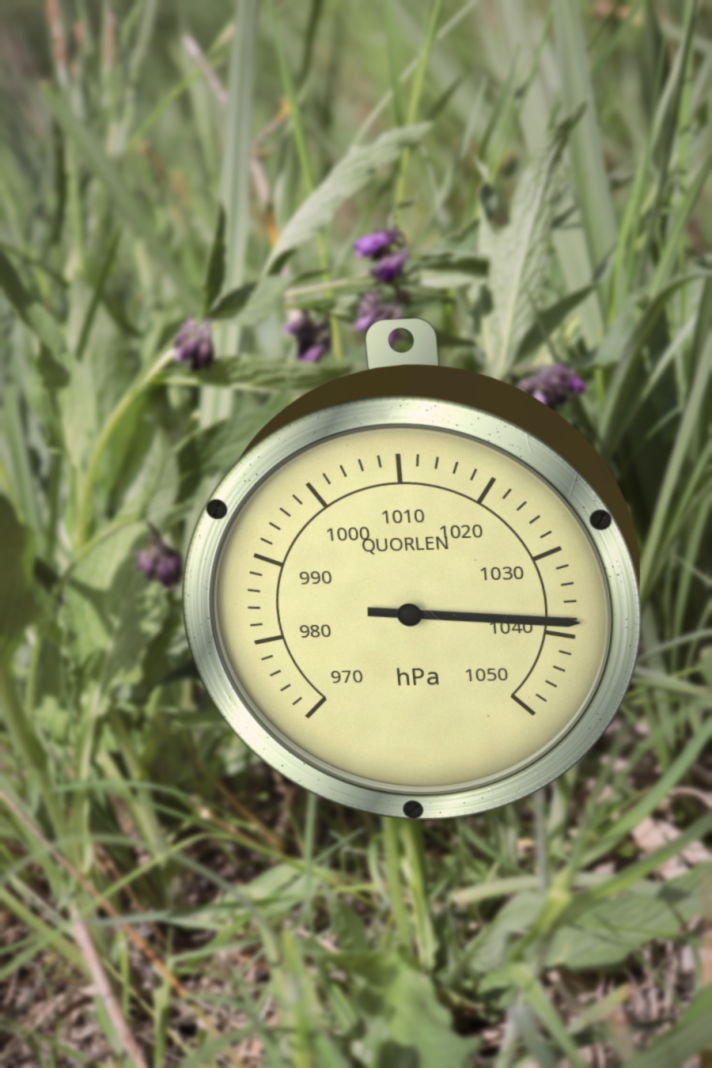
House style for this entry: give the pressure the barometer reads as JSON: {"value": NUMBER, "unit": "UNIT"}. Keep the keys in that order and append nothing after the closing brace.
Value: {"value": 1038, "unit": "hPa"}
